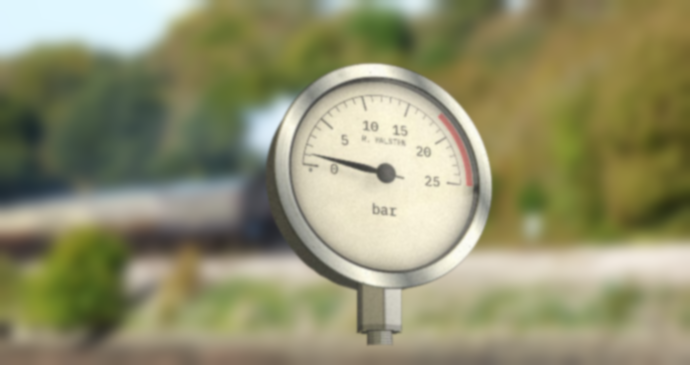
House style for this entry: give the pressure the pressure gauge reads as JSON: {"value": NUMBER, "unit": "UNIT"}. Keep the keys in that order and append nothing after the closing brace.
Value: {"value": 1, "unit": "bar"}
